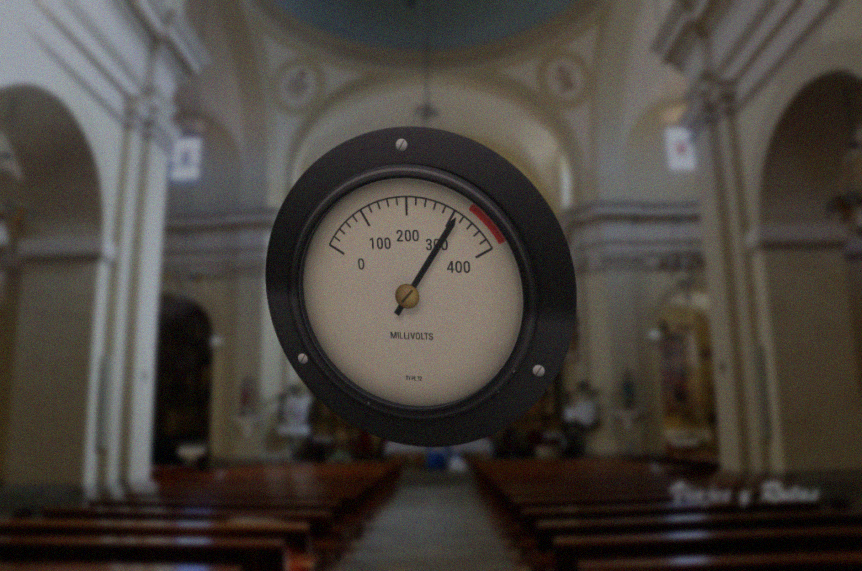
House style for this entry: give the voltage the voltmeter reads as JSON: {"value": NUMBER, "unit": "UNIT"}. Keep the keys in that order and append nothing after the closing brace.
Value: {"value": 310, "unit": "mV"}
